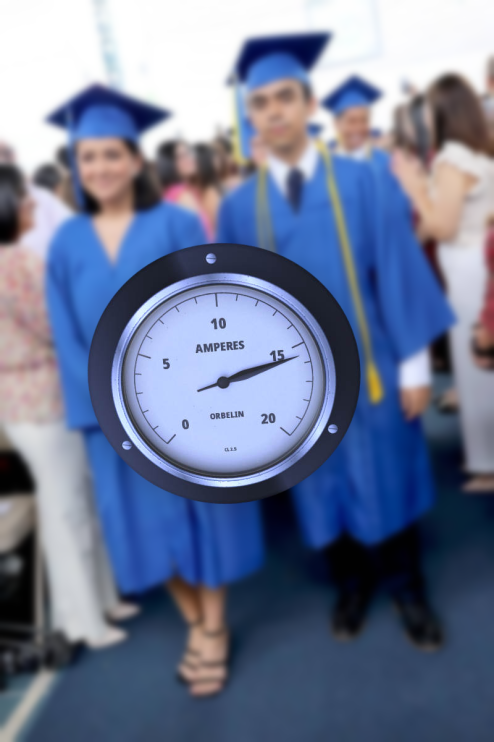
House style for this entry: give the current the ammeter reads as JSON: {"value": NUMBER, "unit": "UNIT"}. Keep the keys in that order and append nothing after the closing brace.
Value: {"value": 15.5, "unit": "A"}
